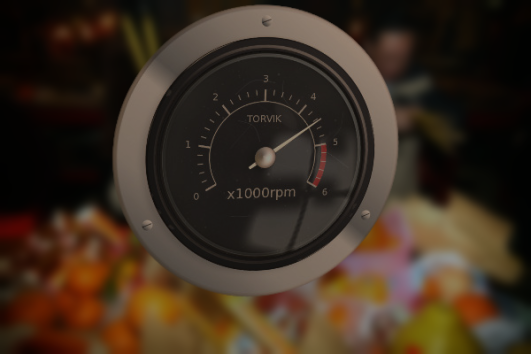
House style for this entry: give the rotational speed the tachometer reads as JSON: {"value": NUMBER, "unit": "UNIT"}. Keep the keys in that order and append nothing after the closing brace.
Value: {"value": 4400, "unit": "rpm"}
